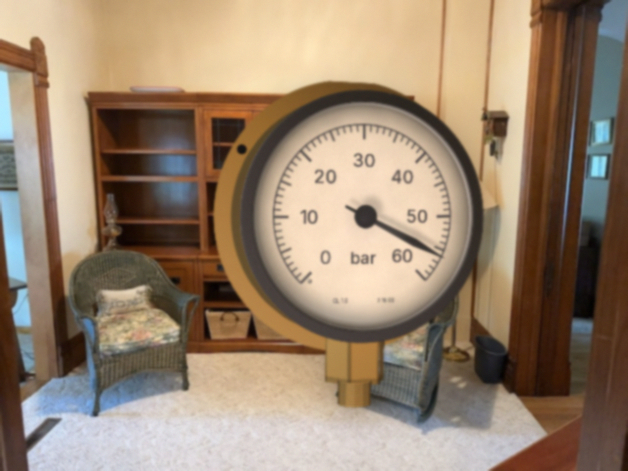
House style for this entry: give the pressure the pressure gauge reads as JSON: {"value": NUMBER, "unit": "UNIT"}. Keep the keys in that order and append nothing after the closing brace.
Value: {"value": 56, "unit": "bar"}
